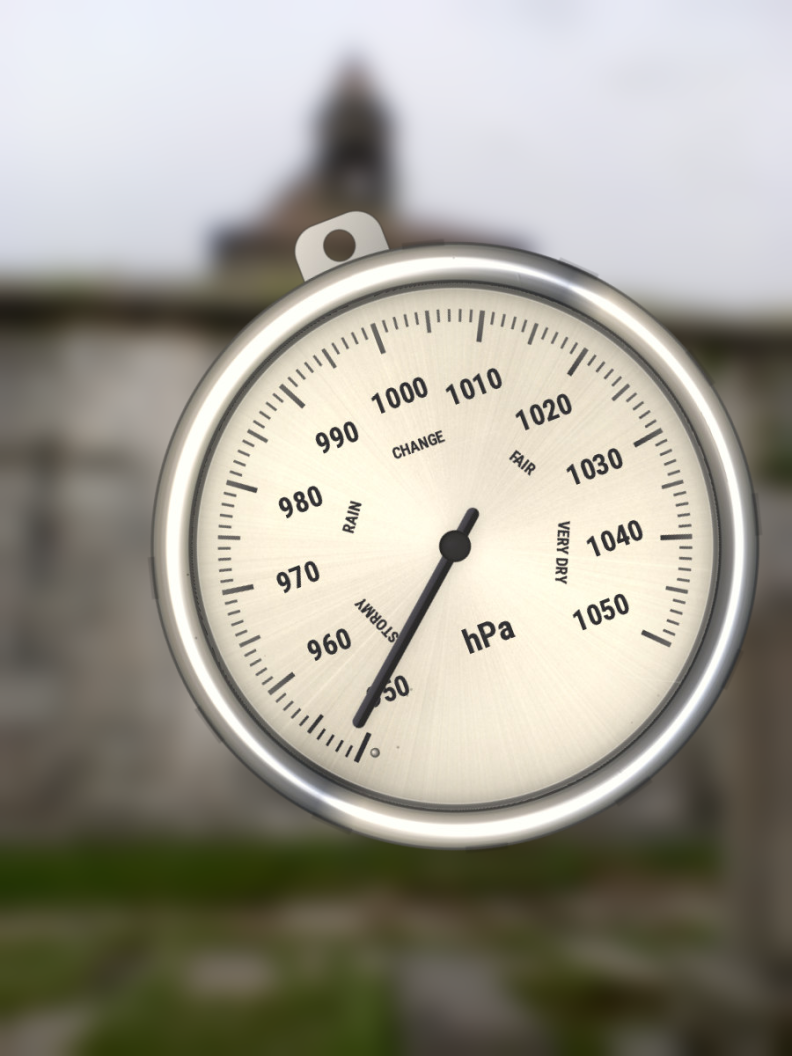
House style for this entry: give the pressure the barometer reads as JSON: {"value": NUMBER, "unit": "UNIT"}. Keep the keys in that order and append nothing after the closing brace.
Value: {"value": 951.5, "unit": "hPa"}
